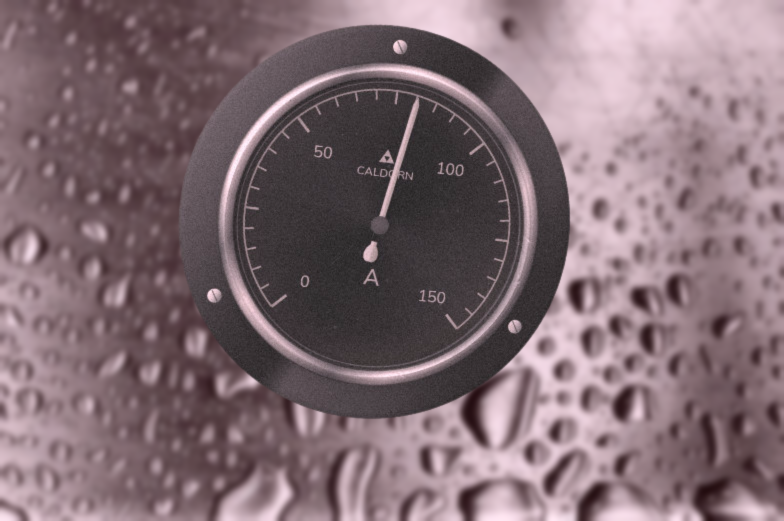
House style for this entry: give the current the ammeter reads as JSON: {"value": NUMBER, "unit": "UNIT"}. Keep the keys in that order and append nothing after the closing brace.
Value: {"value": 80, "unit": "A"}
